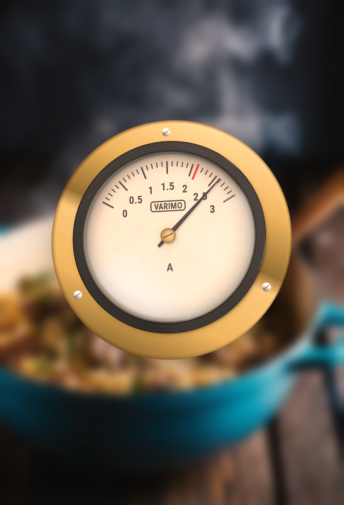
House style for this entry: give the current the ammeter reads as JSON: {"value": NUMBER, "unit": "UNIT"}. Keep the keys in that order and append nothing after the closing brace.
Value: {"value": 2.6, "unit": "A"}
